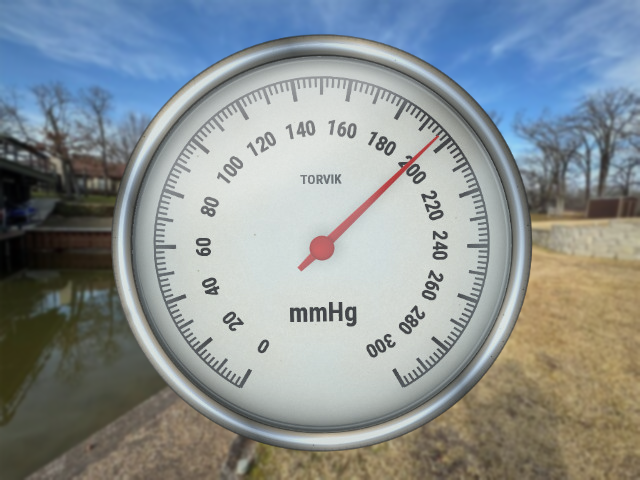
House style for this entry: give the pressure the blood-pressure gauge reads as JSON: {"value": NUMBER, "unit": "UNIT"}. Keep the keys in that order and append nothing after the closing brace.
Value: {"value": 196, "unit": "mmHg"}
